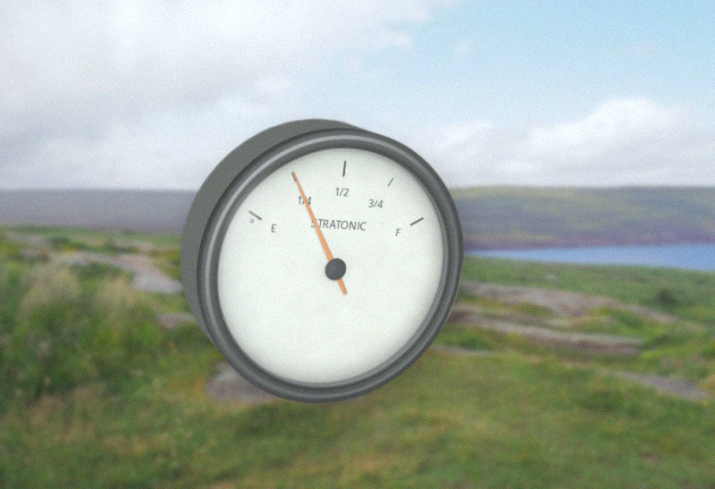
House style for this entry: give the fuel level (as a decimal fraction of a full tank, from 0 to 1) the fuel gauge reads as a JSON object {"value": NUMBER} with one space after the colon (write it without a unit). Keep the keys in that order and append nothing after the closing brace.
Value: {"value": 0.25}
